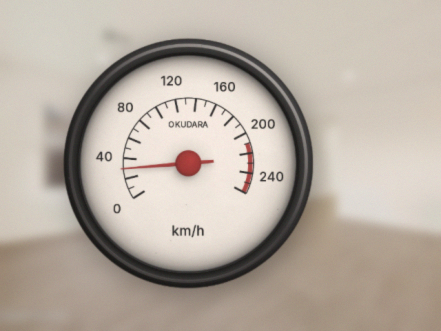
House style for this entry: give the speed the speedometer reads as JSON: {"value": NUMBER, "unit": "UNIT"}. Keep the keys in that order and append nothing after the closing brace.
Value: {"value": 30, "unit": "km/h"}
